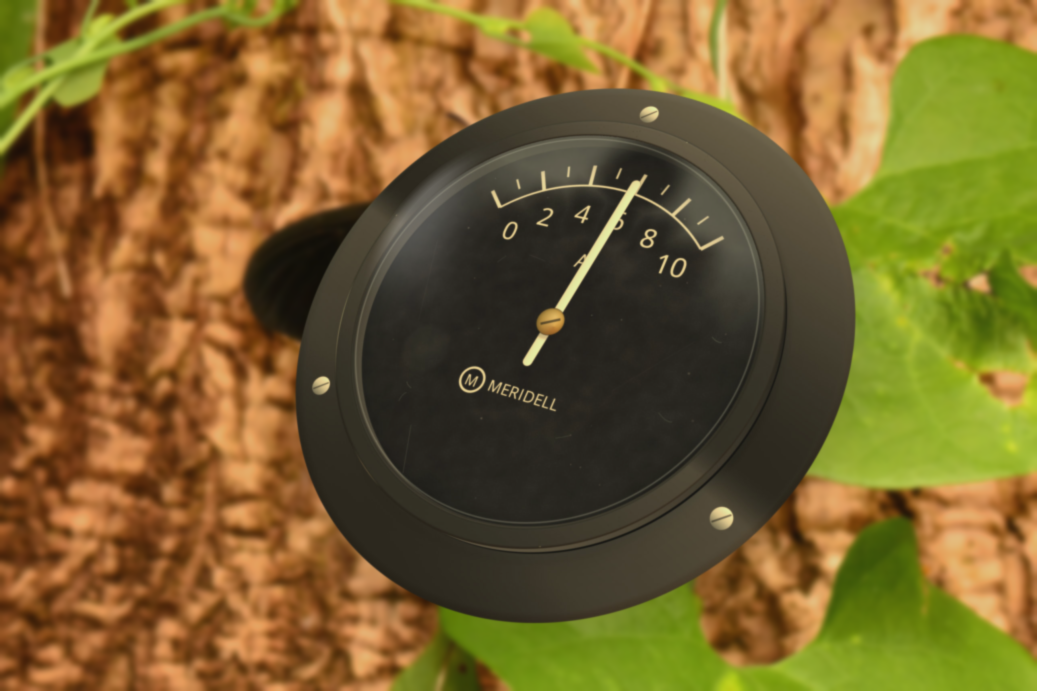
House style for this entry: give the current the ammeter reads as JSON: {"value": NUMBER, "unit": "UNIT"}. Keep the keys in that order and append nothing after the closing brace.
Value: {"value": 6, "unit": "A"}
